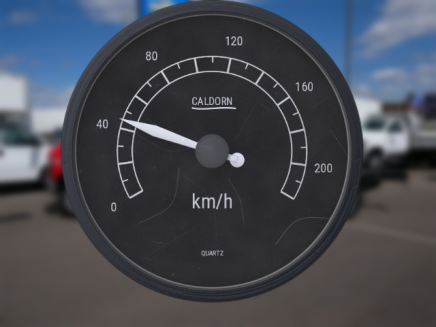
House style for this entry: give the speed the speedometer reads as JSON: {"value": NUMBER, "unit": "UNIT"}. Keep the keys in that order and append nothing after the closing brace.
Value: {"value": 45, "unit": "km/h"}
